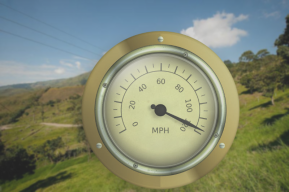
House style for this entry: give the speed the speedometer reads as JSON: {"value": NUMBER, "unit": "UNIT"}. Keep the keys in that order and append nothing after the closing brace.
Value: {"value": 117.5, "unit": "mph"}
